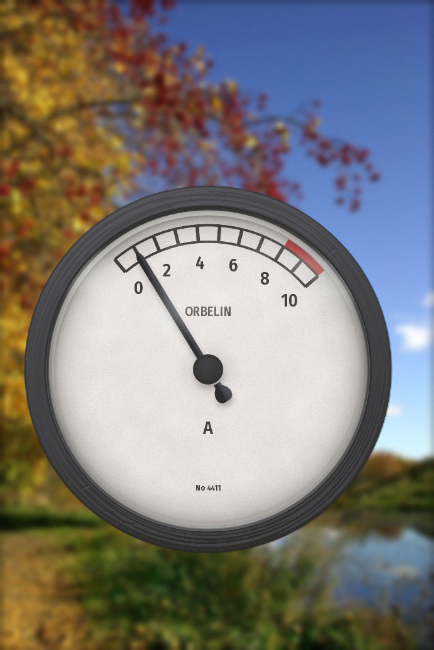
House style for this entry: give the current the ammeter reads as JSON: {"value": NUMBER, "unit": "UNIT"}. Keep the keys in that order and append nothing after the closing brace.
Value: {"value": 1, "unit": "A"}
